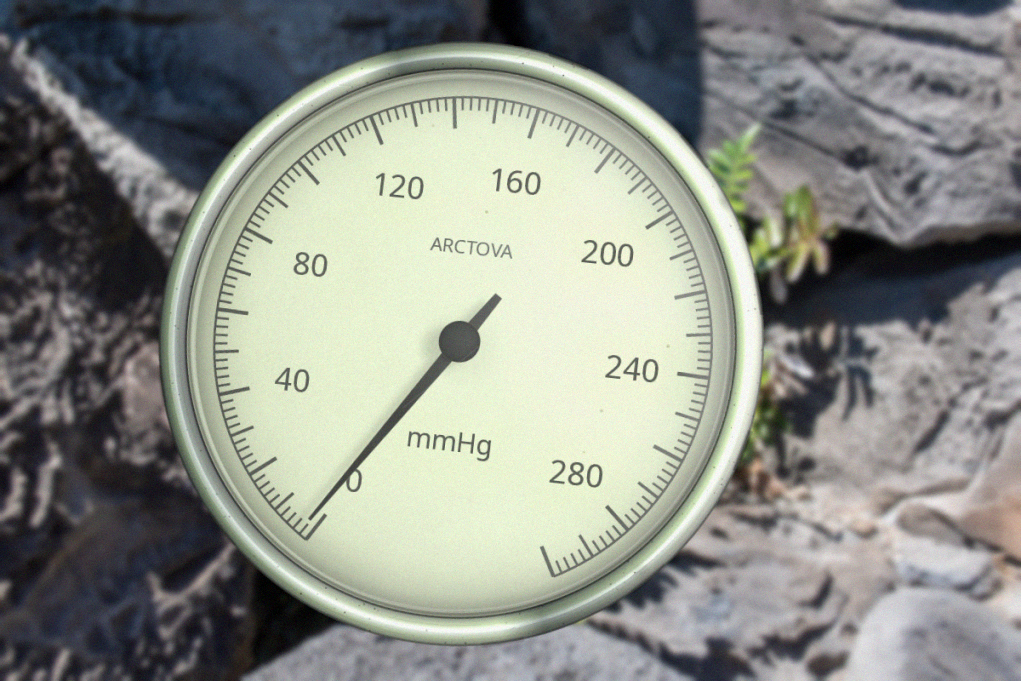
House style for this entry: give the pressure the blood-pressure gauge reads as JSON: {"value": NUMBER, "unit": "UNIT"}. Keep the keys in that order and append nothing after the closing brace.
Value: {"value": 2, "unit": "mmHg"}
